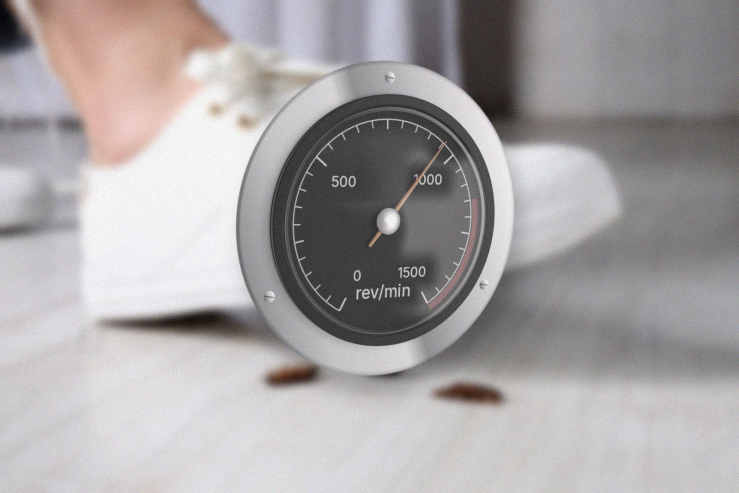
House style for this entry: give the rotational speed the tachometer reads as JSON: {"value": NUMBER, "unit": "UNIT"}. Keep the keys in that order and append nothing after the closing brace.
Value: {"value": 950, "unit": "rpm"}
